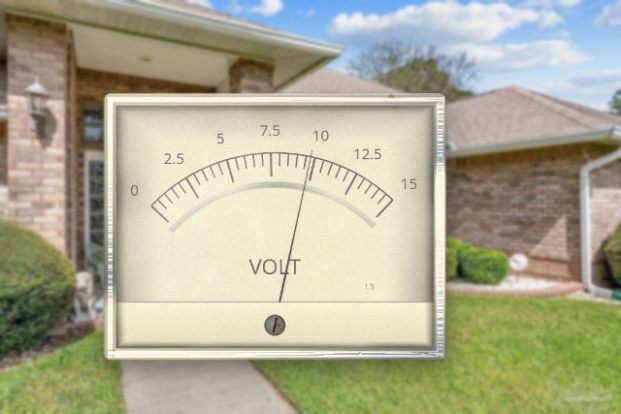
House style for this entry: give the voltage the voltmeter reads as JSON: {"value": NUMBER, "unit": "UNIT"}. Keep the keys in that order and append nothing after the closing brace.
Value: {"value": 9.75, "unit": "V"}
